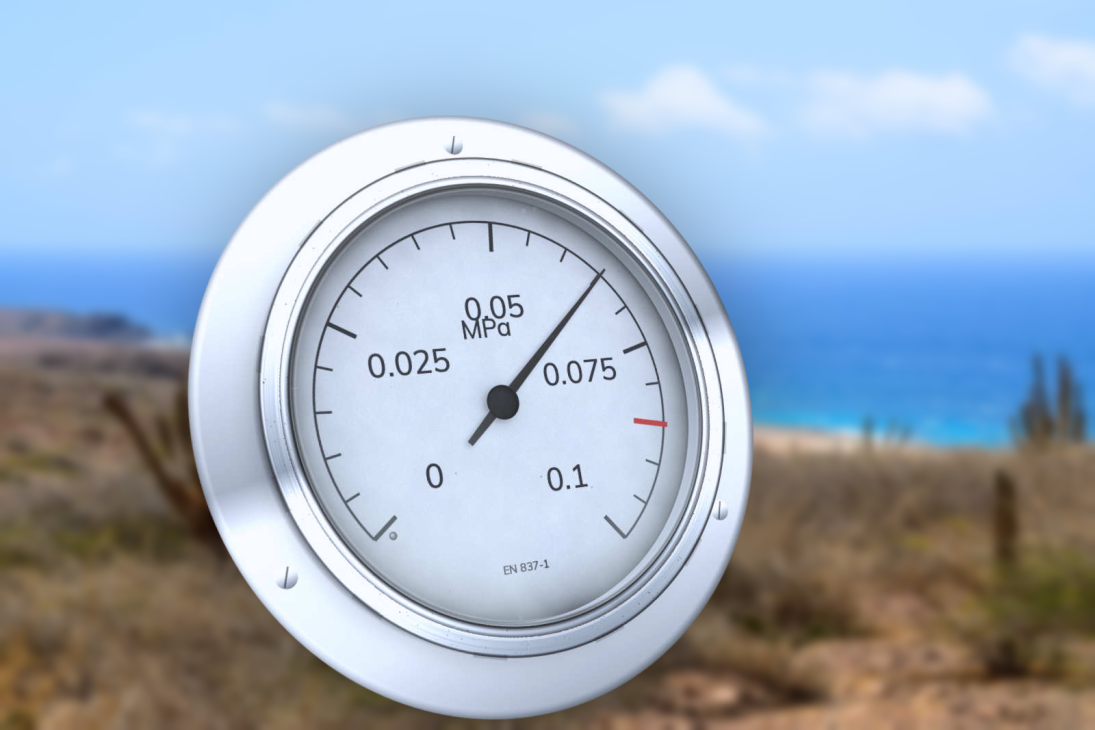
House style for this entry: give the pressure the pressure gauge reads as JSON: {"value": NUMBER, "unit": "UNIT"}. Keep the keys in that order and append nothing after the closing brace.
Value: {"value": 0.065, "unit": "MPa"}
